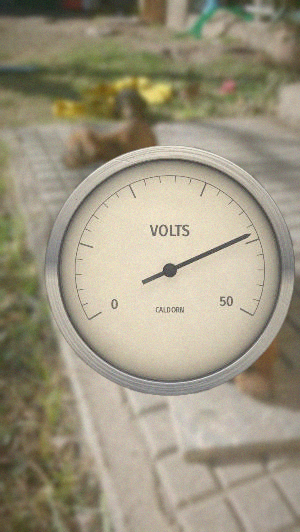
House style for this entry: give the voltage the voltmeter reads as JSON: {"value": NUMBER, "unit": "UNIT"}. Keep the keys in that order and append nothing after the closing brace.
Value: {"value": 39, "unit": "V"}
